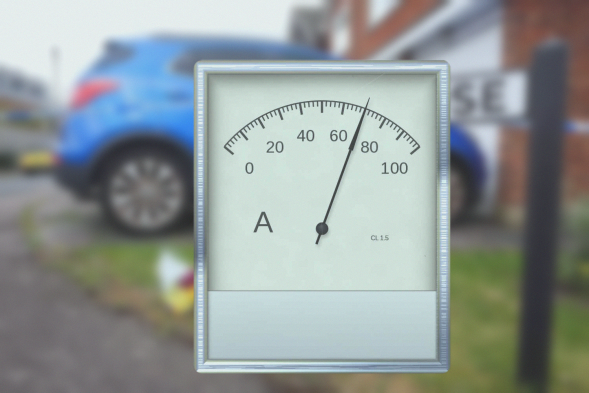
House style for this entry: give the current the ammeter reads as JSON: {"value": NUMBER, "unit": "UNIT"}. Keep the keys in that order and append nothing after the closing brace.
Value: {"value": 70, "unit": "A"}
